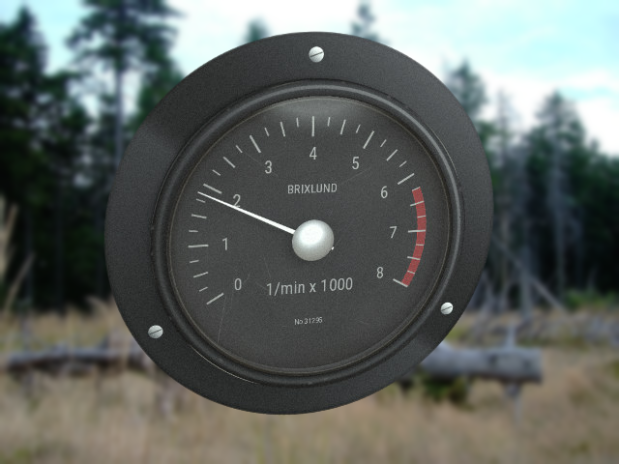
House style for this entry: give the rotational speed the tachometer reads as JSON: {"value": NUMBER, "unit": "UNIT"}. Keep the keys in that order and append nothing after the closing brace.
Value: {"value": 1875, "unit": "rpm"}
